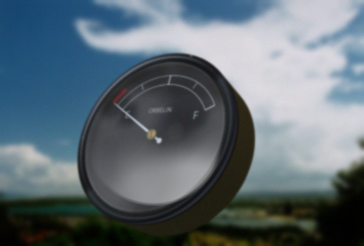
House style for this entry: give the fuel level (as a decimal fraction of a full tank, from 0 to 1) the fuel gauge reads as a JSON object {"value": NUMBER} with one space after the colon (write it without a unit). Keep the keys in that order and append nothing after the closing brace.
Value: {"value": 0}
